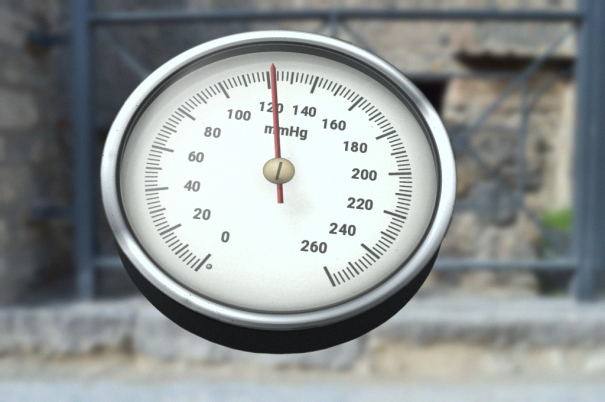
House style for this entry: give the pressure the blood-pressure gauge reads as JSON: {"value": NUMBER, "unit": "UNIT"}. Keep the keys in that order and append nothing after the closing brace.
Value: {"value": 122, "unit": "mmHg"}
